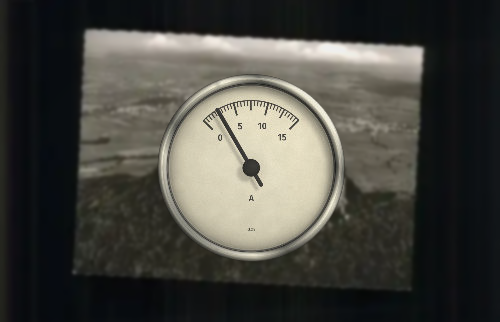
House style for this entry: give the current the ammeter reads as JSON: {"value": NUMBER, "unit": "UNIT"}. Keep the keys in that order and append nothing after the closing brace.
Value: {"value": 2.5, "unit": "A"}
